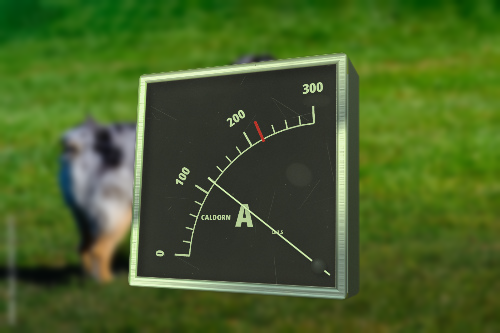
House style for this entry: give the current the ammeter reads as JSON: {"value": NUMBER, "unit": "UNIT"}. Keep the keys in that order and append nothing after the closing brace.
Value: {"value": 120, "unit": "A"}
